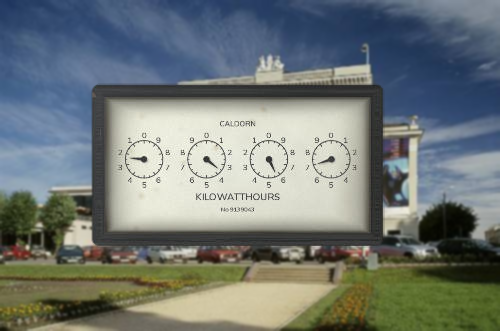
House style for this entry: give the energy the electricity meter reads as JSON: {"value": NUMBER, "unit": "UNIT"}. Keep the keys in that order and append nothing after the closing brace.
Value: {"value": 2357, "unit": "kWh"}
